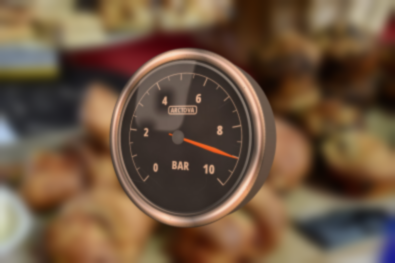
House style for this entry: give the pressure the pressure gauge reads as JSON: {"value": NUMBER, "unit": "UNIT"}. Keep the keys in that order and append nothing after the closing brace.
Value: {"value": 9, "unit": "bar"}
